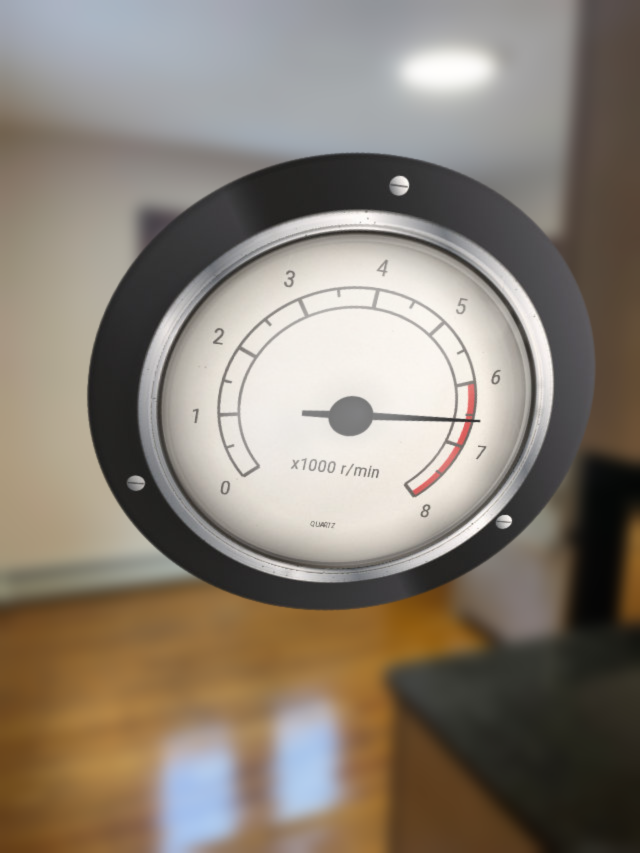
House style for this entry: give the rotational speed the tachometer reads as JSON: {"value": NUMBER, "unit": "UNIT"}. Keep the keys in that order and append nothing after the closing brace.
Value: {"value": 6500, "unit": "rpm"}
